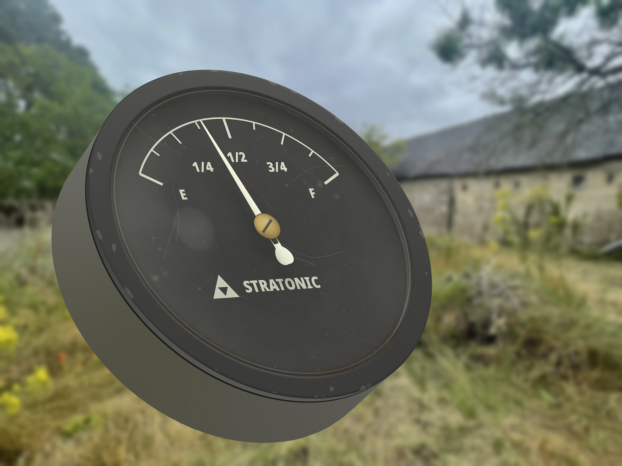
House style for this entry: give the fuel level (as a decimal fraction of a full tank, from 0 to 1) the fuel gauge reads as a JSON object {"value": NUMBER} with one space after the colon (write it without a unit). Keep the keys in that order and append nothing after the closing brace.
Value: {"value": 0.375}
